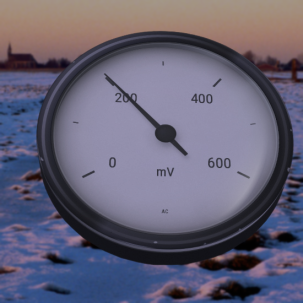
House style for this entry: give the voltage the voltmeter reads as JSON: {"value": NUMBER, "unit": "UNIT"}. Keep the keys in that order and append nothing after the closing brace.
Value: {"value": 200, "unit": "mV"}
